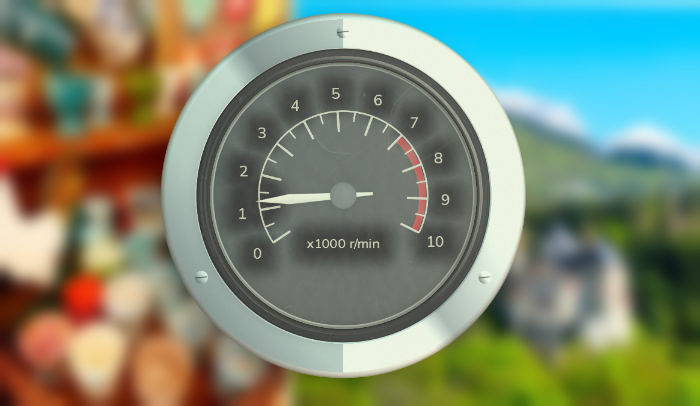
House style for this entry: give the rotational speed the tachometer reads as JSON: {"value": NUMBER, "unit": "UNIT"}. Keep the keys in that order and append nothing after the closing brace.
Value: {"value": 1250, "unit": "rpm"}
